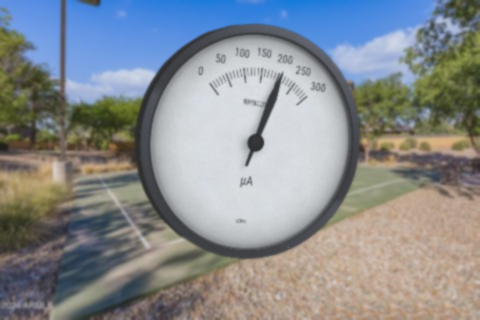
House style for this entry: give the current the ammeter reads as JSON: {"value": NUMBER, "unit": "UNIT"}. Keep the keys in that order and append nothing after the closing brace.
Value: {"value": 200, "unit": "µA"}
